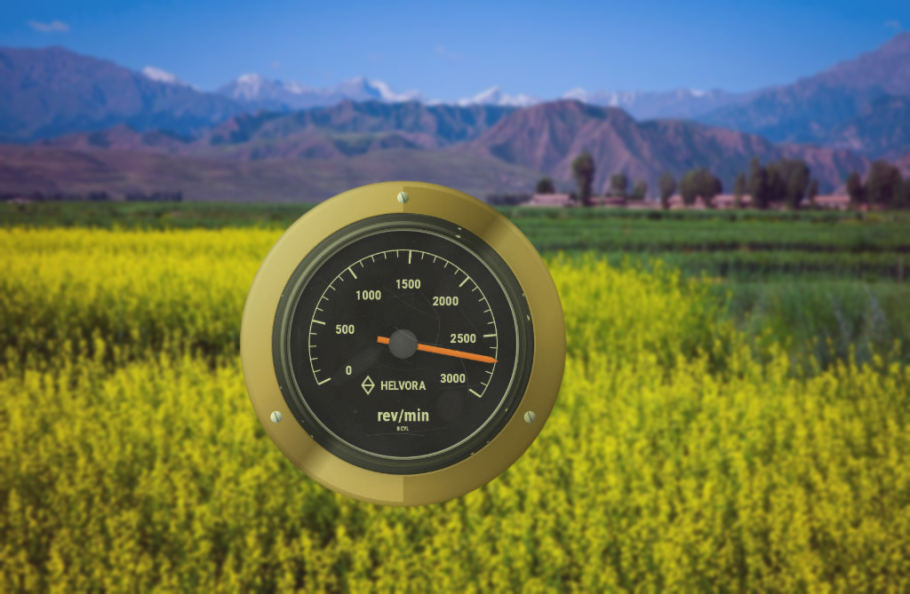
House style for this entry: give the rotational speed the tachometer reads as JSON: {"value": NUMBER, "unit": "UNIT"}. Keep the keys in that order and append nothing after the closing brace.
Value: {"value": 2700, "unit": "rpm"}
